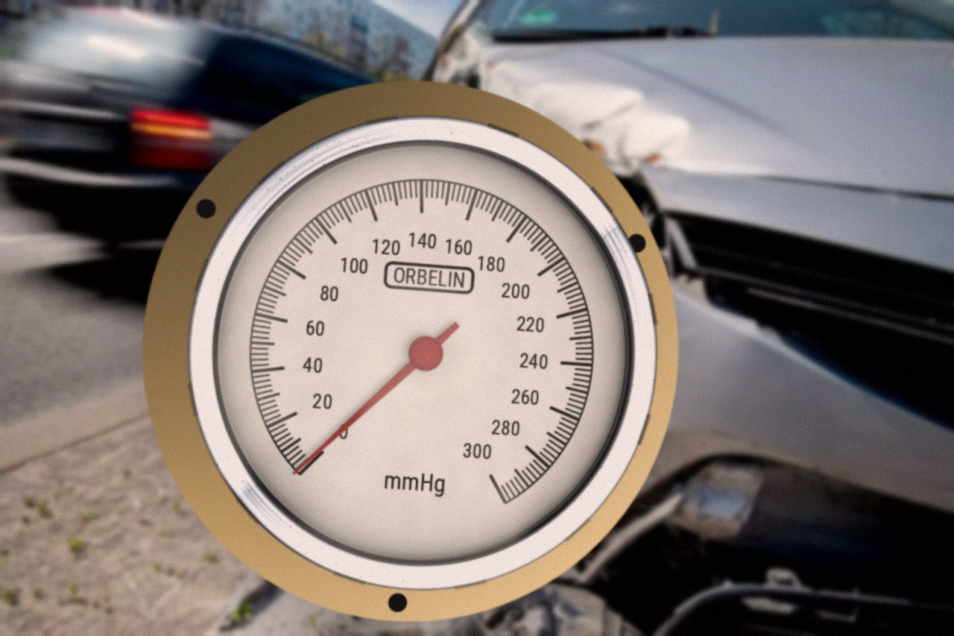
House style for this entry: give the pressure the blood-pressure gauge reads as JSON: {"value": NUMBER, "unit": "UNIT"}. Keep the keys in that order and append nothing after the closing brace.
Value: {"value": 2, "unit": "mmHg"}
